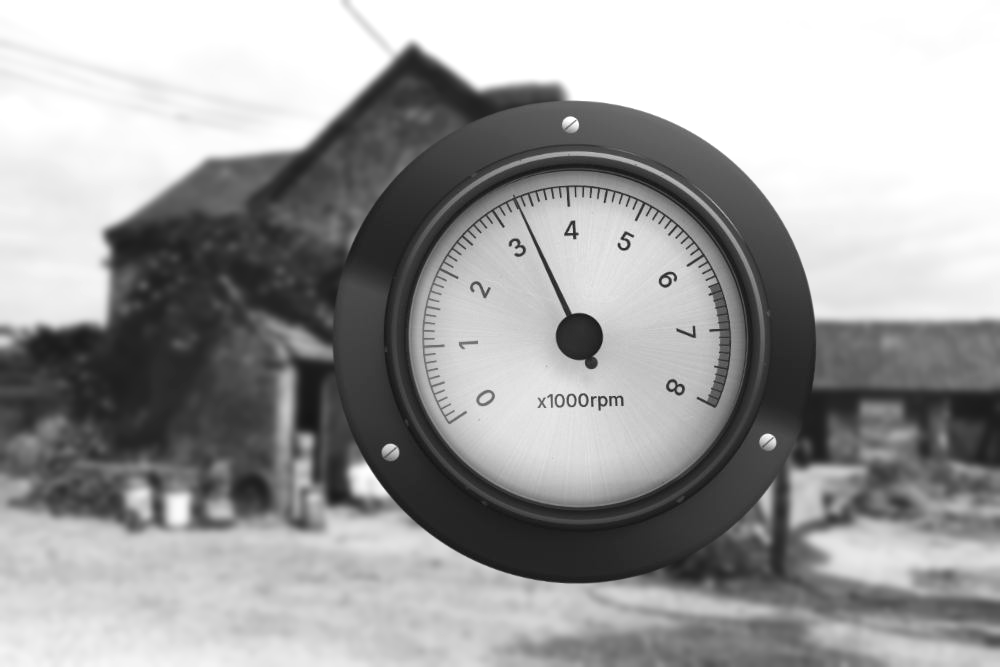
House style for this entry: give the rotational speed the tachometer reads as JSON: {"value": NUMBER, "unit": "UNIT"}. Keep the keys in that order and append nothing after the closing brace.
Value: {"value": 3300, "unit": "rpm"}
